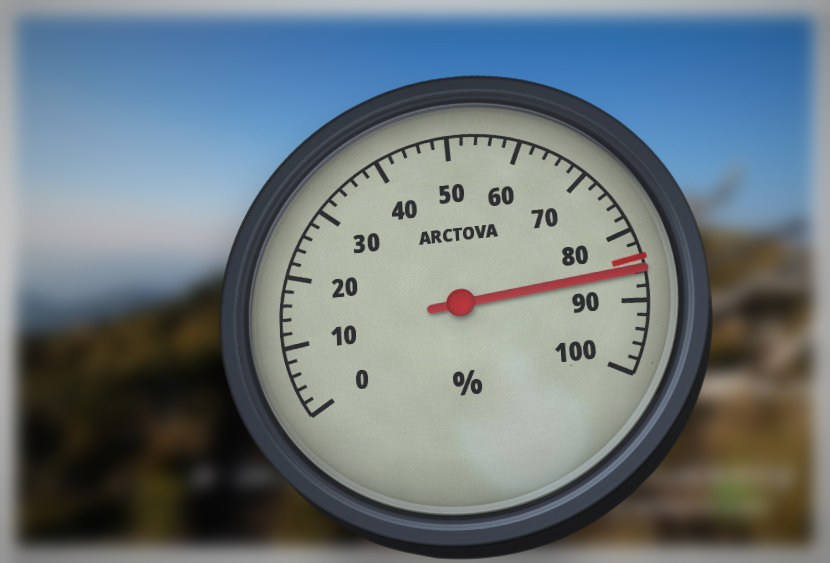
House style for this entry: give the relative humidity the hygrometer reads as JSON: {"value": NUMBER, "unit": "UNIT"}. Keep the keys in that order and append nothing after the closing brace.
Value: {"value": 86, "unit": "%"}
